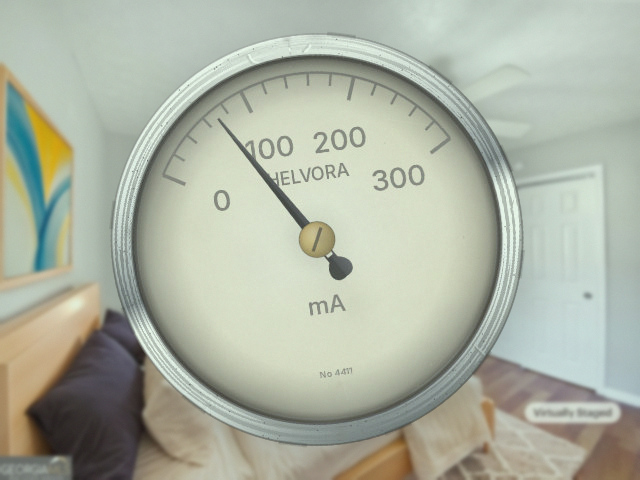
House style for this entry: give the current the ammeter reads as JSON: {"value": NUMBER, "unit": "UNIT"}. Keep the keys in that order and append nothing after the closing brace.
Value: {"value": 70, "unit": "mA"}
